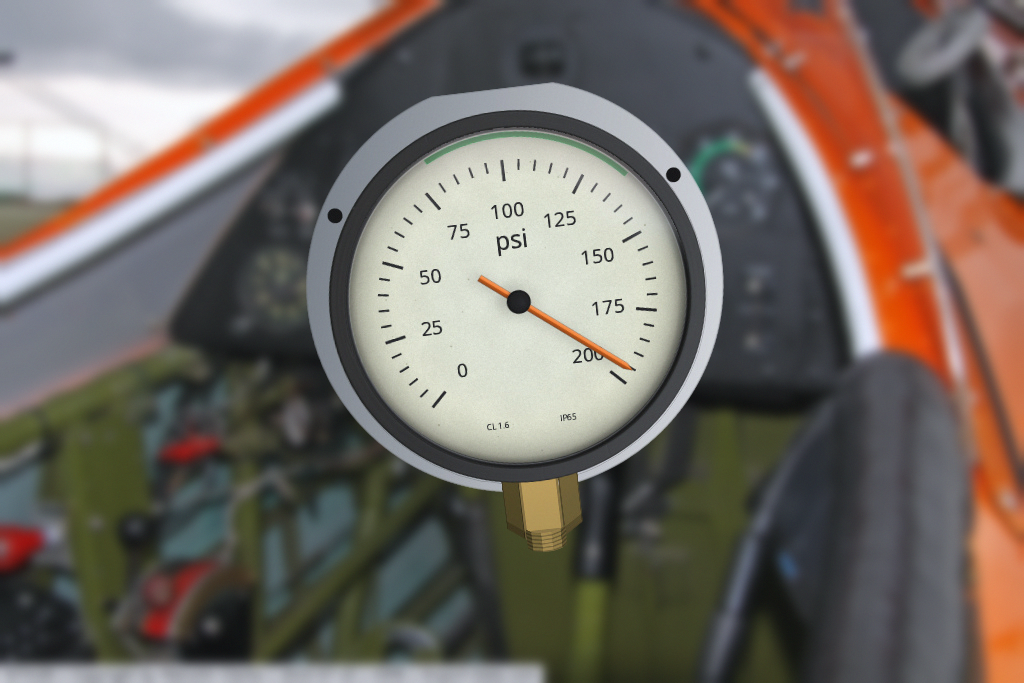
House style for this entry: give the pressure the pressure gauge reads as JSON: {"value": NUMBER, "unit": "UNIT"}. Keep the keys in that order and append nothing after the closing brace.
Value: {"value": 195, "unit": "psi"}
